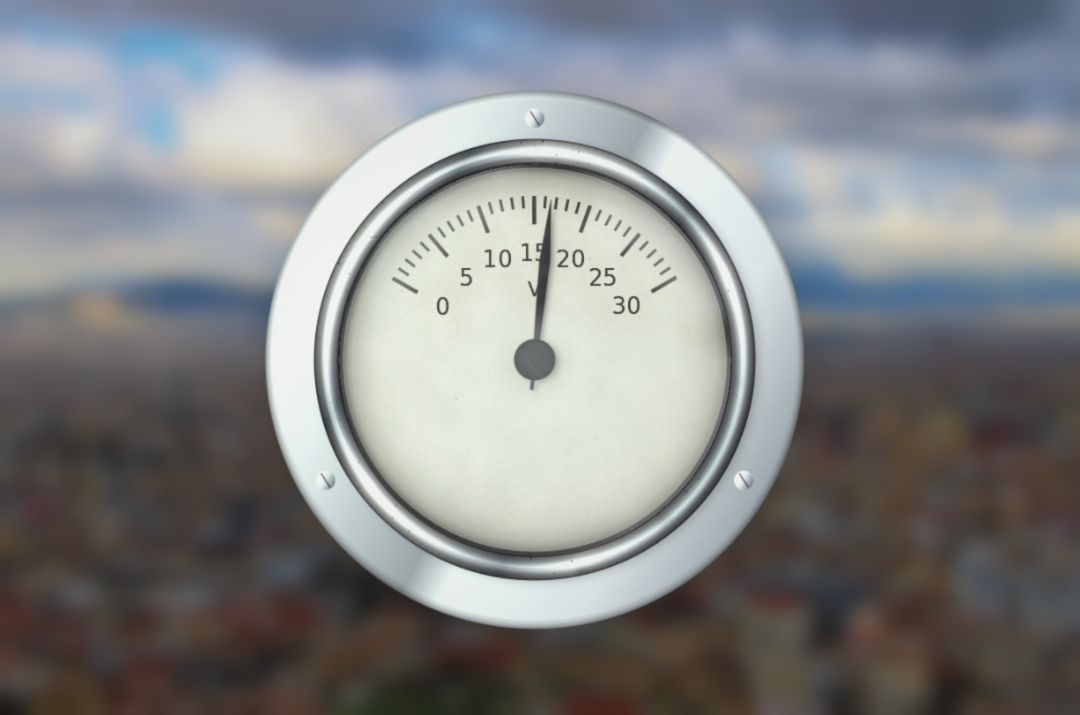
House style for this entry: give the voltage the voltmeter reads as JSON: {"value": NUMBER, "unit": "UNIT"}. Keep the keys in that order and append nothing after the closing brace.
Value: {"value": 16.5, "unit": "V"}
